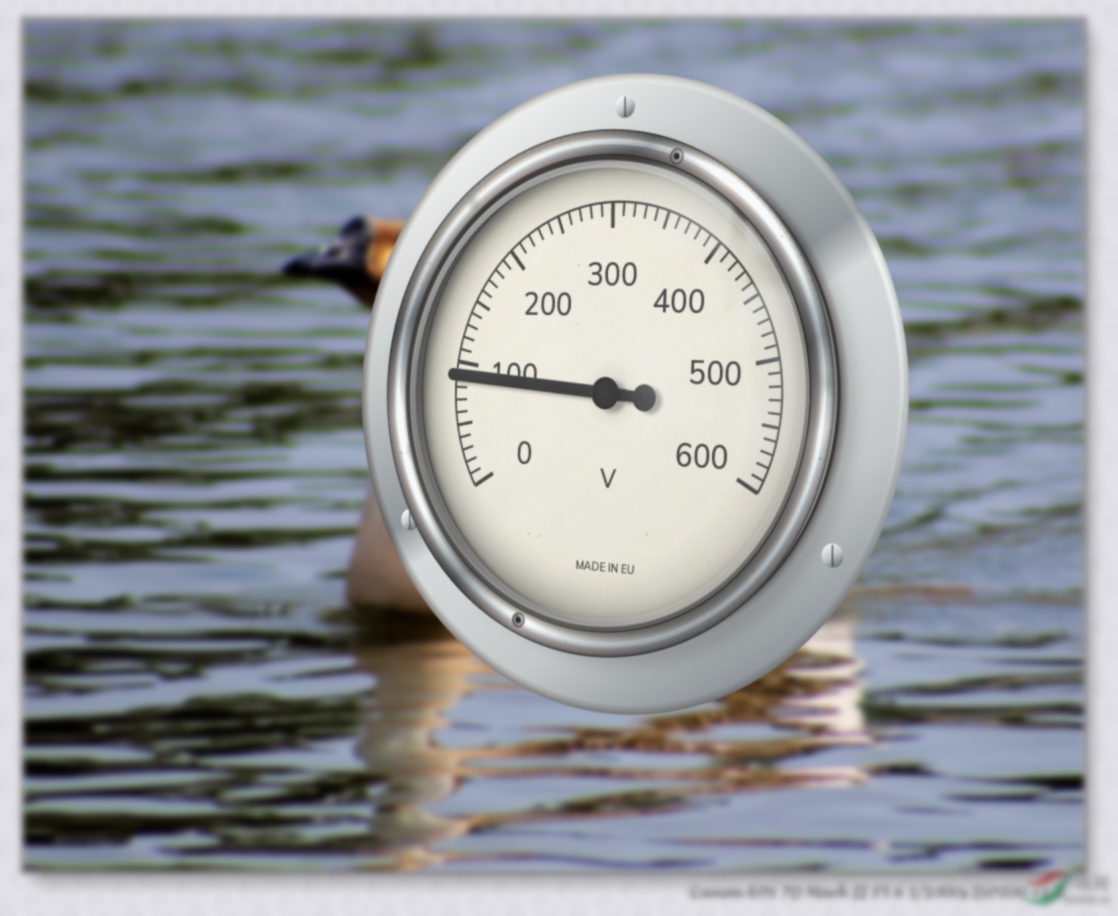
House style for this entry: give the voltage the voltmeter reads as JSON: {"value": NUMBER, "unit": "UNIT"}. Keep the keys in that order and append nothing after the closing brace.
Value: {"value": 90, "unit": "V"}
